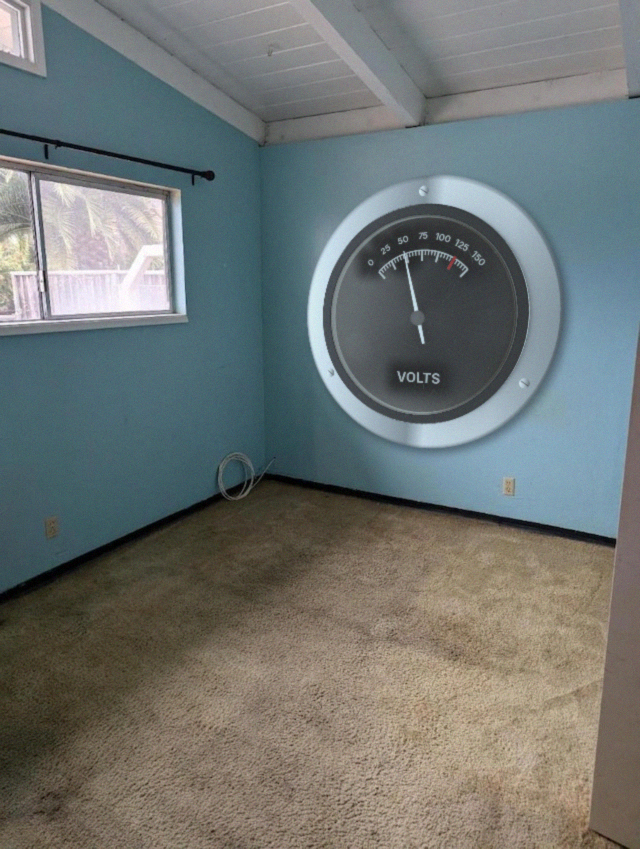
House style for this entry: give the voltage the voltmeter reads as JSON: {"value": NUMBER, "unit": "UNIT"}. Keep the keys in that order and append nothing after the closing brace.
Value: {"value": 50, "unit": "V"}
